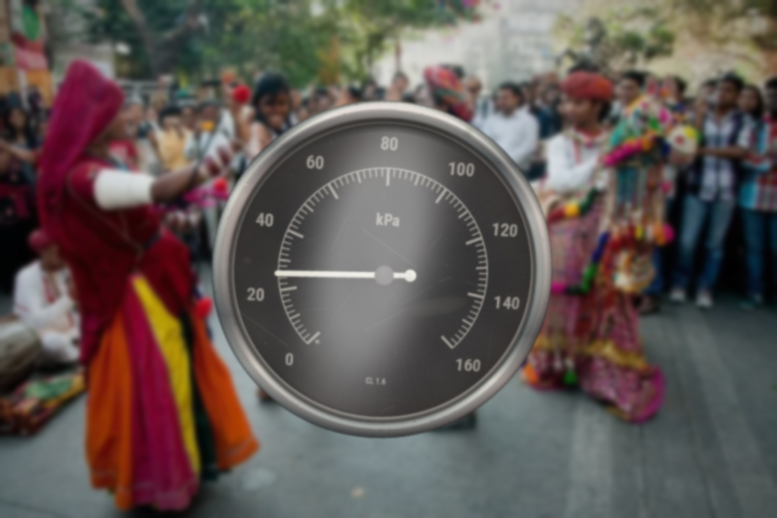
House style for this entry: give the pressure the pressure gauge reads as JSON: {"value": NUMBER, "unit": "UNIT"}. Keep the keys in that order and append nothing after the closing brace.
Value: {"value": 26, "unit": "kPa"}
